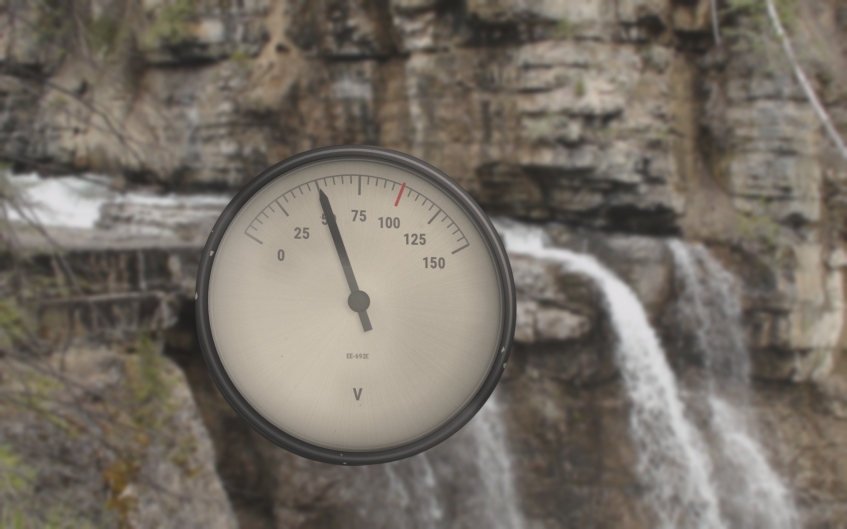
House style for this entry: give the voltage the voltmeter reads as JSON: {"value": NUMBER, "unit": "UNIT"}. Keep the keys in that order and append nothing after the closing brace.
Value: {"value": 50, "unit": "V"}
